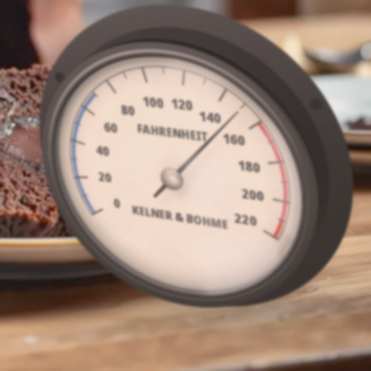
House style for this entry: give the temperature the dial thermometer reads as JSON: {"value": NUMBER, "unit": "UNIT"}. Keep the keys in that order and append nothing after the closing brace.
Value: {"value": 150, "unit": "°F"}
